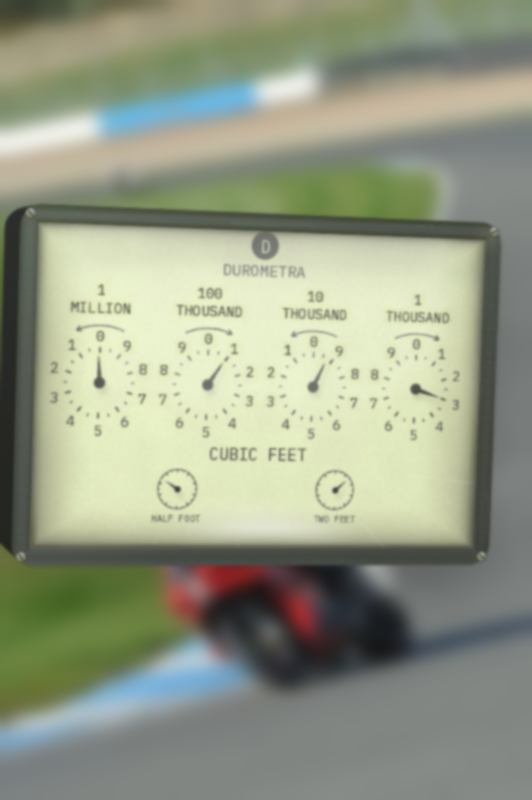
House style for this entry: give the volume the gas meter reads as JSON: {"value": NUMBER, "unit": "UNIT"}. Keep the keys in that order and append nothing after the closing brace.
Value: {"value": 9300, "unit": "ft³"}
